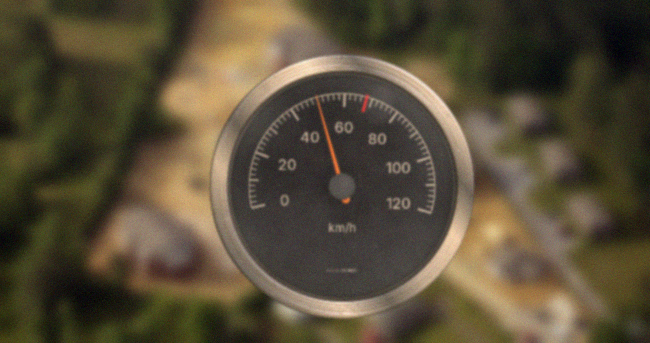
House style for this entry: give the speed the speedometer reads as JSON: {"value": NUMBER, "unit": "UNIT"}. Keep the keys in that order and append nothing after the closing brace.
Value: {"value": 50, "unit": "km/h"}
